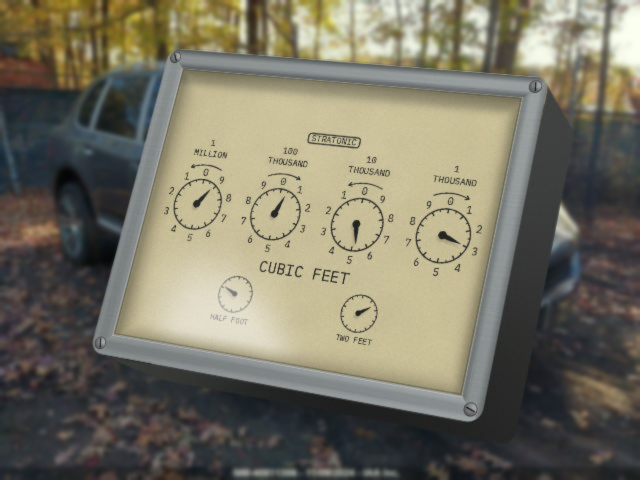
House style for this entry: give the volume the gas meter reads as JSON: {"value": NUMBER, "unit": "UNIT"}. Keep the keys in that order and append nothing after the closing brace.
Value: {"value": 905300, "unit": "ft³"}
